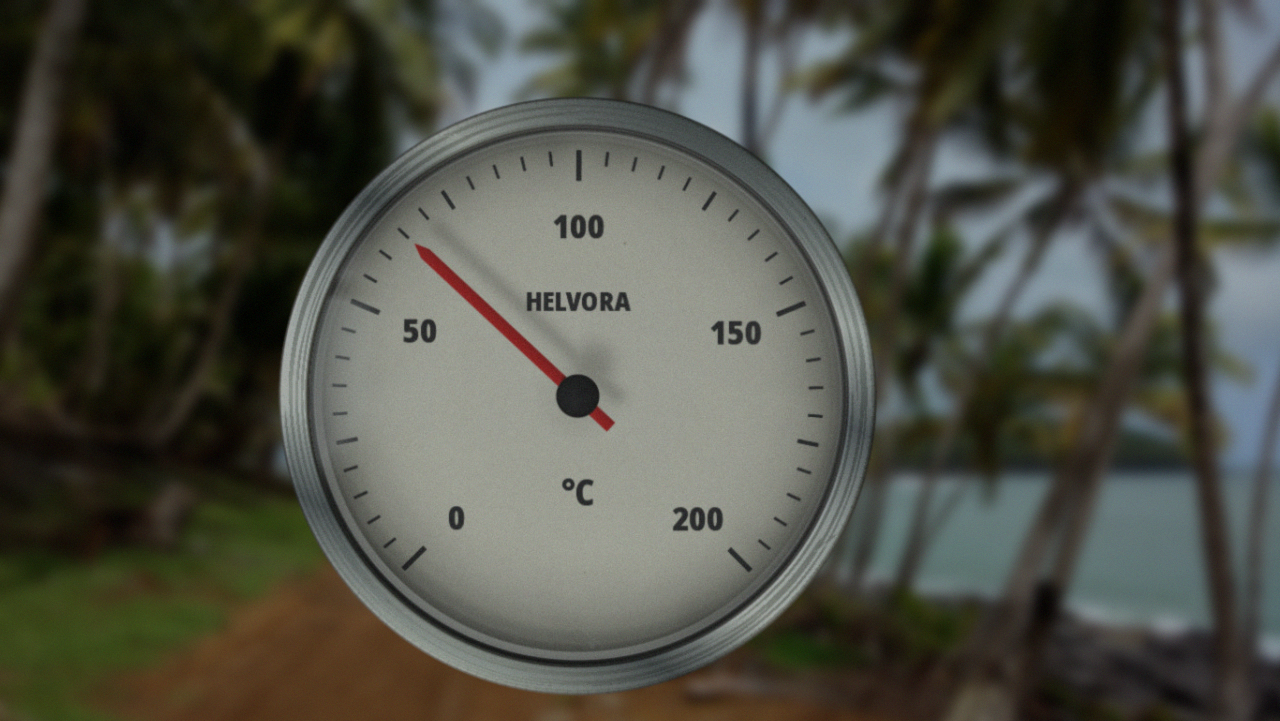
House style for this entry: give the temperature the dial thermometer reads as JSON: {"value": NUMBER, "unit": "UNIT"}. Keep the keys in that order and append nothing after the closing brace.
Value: {"value": 65, "unit": "°C"}
